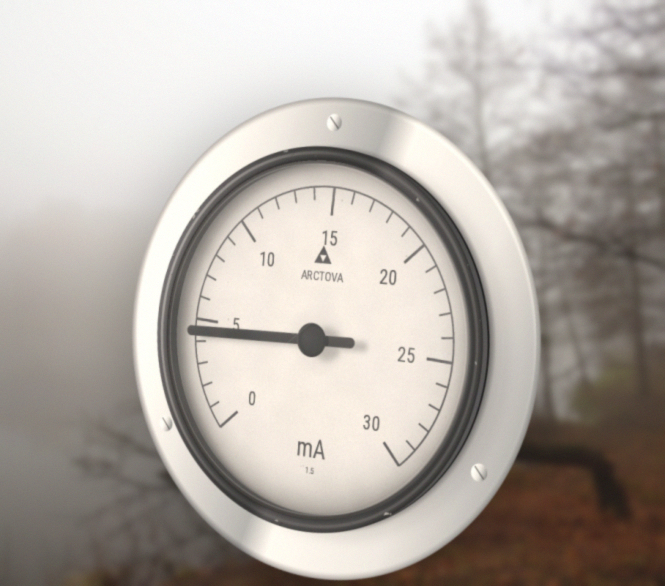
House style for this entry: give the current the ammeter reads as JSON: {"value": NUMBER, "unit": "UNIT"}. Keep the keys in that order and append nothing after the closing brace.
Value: {"value": 4.5, "unit": "mA"}
